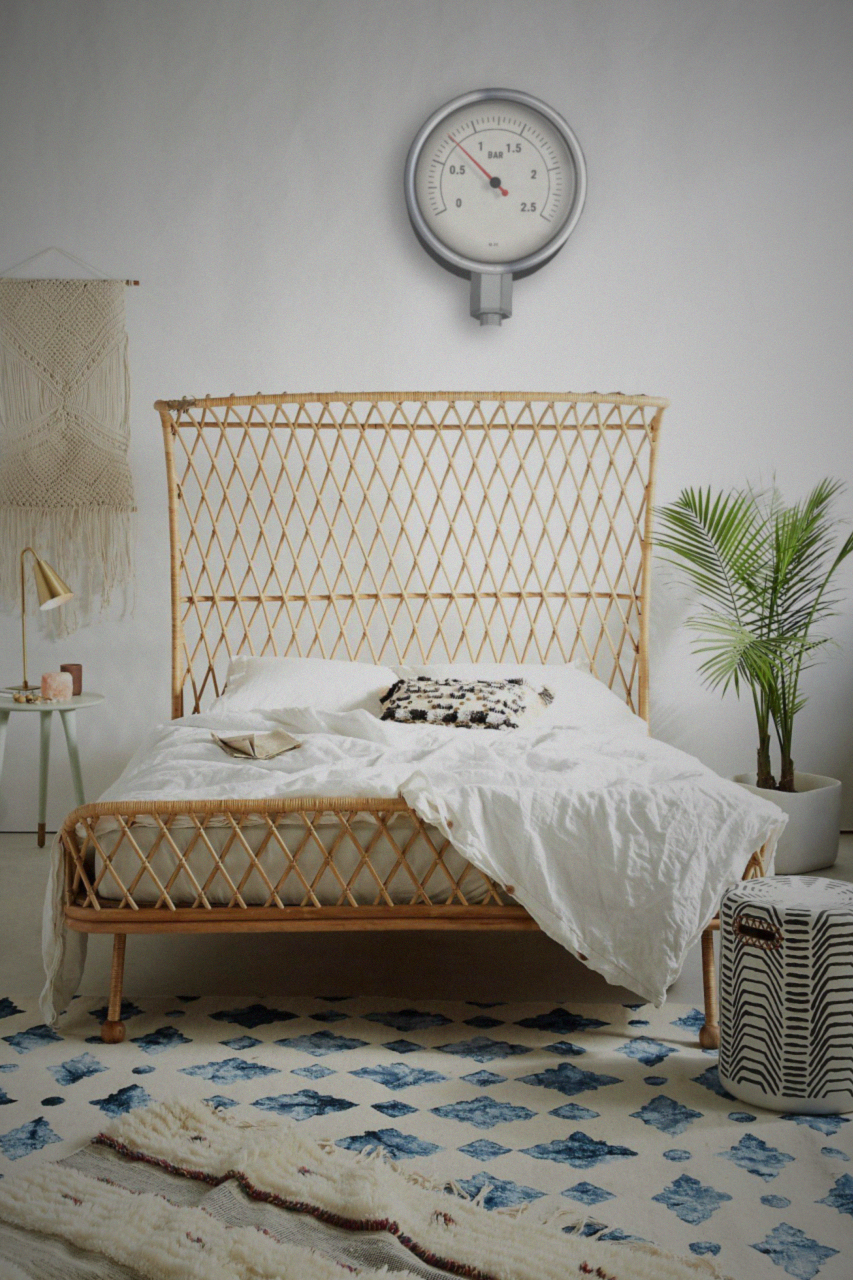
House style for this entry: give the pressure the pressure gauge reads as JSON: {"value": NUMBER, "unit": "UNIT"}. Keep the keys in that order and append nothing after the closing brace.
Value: {"value": 0.75, "unit": "bar"}
